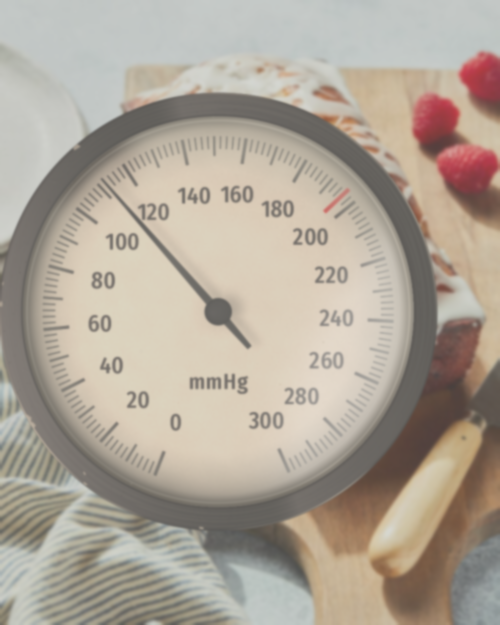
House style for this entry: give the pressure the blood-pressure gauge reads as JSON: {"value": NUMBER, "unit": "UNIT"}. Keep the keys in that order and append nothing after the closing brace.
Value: {"value": 112, "unit": "mmHg"}
